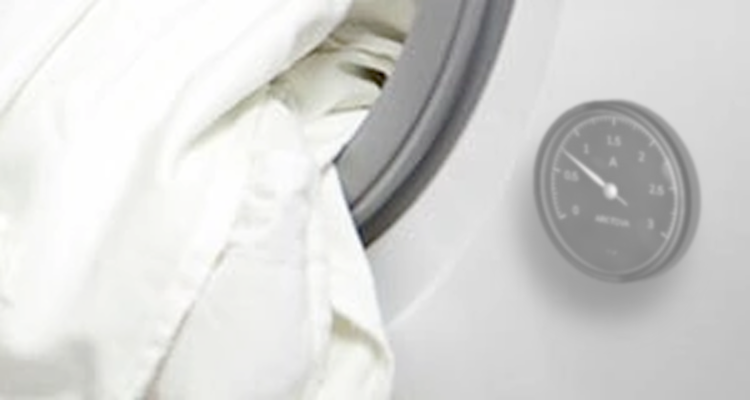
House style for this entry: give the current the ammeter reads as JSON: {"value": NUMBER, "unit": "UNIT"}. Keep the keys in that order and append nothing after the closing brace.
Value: {"value": 0.75, "unit": "A"}
